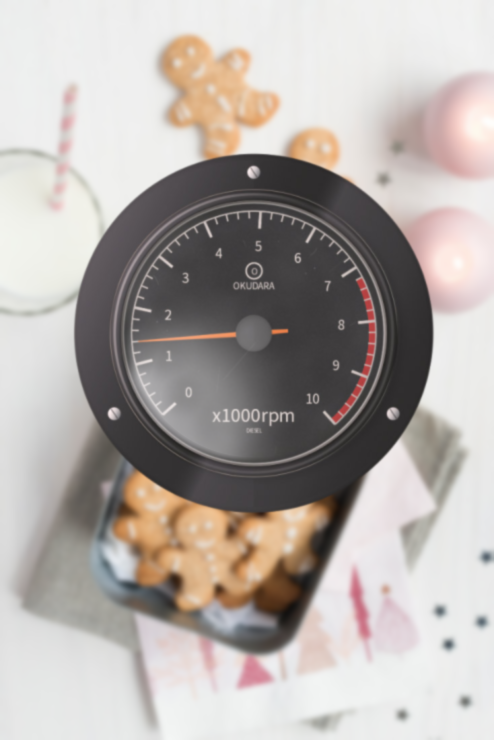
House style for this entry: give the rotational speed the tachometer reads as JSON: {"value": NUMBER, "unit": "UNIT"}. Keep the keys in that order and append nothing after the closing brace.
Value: {"value": 1400, "unit": "rpm"}
